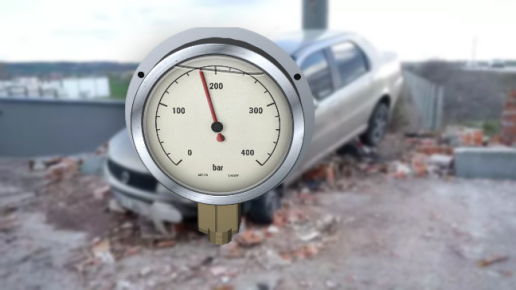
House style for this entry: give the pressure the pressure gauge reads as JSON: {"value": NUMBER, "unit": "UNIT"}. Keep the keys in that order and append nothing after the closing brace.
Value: {"value": 180, "unit": "bar"}
